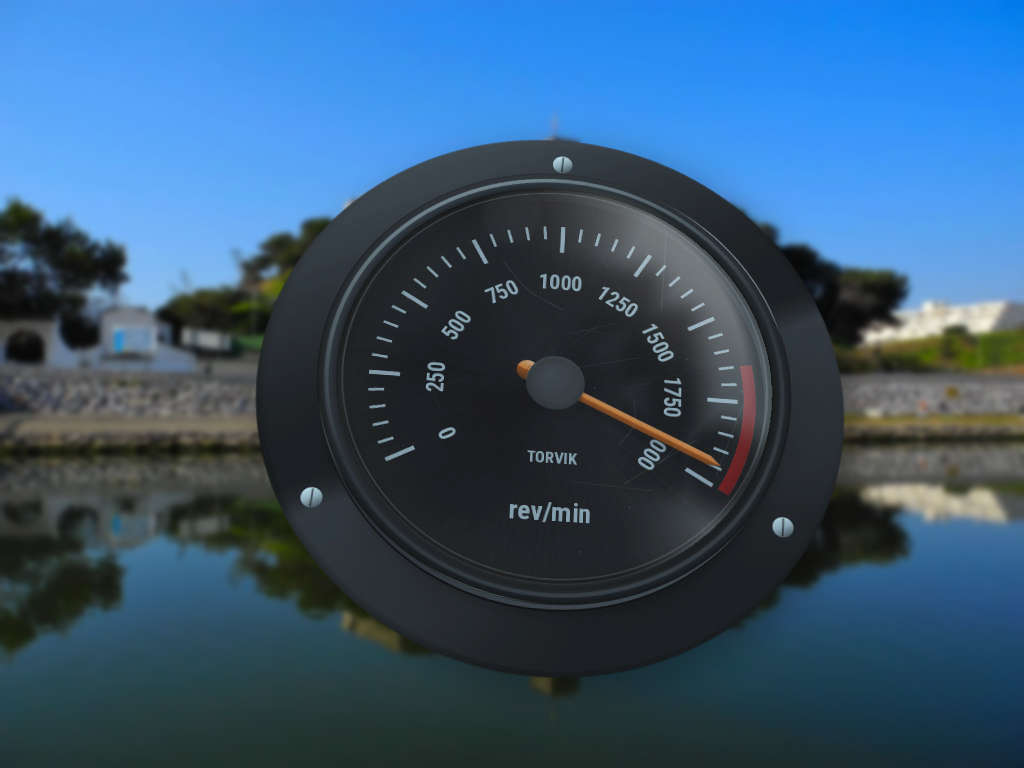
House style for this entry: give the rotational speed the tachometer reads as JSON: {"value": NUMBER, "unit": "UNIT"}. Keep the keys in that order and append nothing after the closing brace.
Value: {"value": 1950, "unit": "rpm"}
